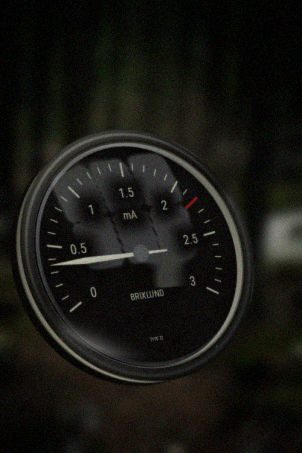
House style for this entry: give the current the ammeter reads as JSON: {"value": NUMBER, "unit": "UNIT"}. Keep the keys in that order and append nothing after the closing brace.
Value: {"value": 0.35, "unit": "mA"}
